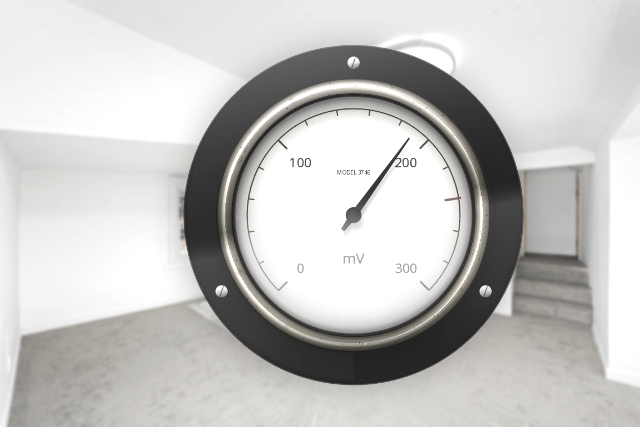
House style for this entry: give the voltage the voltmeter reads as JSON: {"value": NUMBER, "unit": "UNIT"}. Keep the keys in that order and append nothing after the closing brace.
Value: {"value": 190, "unit": "mV"}
